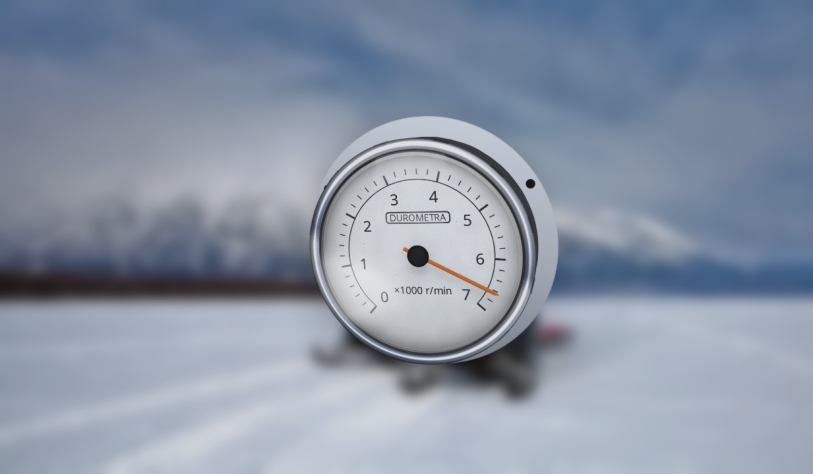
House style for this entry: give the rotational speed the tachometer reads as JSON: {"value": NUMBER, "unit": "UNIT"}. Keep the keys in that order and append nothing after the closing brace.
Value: {"value": 6600, "unit": "rpm"}
